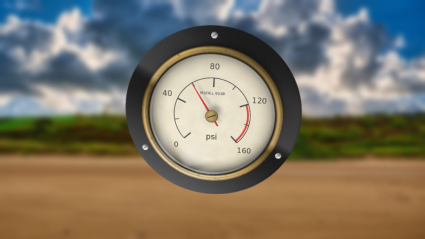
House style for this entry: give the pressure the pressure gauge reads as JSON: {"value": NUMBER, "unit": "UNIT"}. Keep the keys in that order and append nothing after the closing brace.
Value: {"value": 60, "unit": "psi"}
